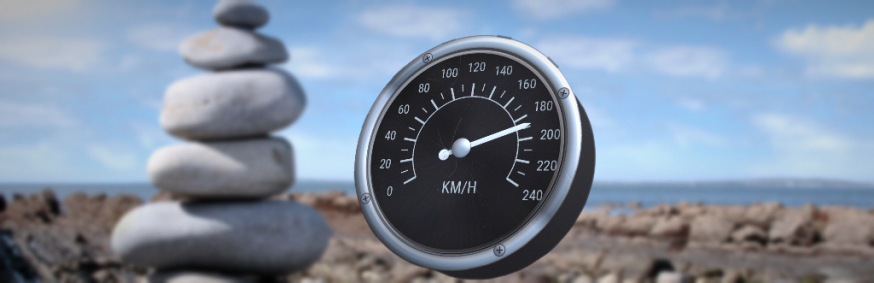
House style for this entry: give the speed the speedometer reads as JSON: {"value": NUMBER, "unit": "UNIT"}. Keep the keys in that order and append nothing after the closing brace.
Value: {"value": 190, "unit": "km/h"}
